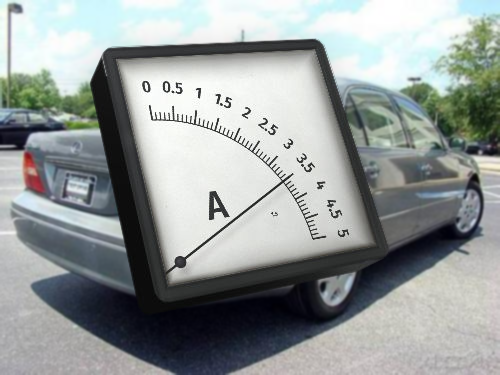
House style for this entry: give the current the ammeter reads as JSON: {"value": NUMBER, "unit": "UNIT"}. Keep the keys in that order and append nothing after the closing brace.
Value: {"value": 3.5, "unit": "A"}
